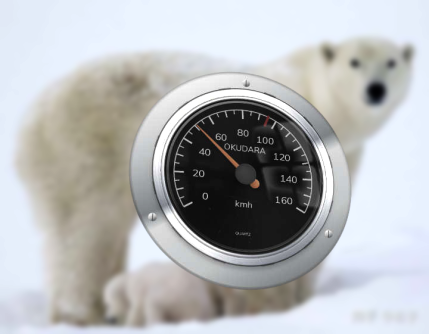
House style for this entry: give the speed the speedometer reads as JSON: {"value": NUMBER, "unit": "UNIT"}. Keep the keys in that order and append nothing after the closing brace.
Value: {"value": 50, "unit": "km/h"}
